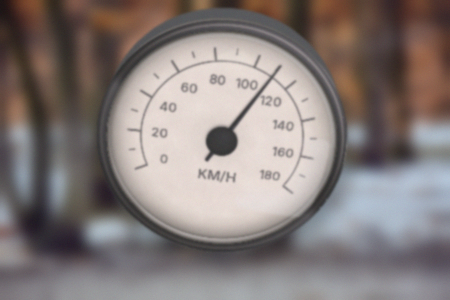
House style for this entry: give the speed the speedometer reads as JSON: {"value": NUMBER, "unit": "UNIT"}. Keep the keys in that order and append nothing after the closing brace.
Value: {"value": 110, "unit": "km/h"}
